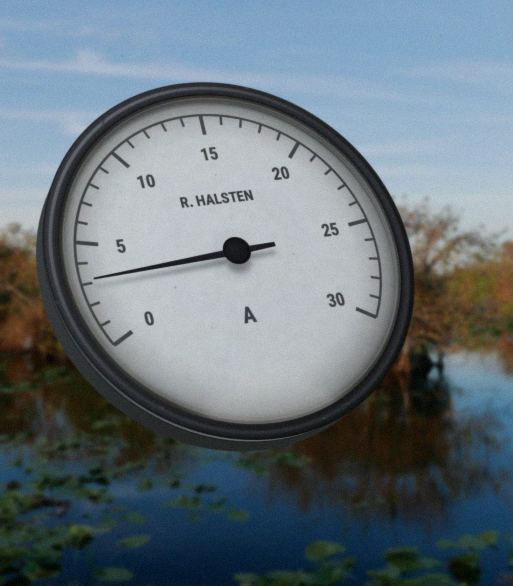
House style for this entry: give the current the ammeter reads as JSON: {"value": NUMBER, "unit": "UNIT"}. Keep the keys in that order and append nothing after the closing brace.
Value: {"value": 3, "unit": "A"}
